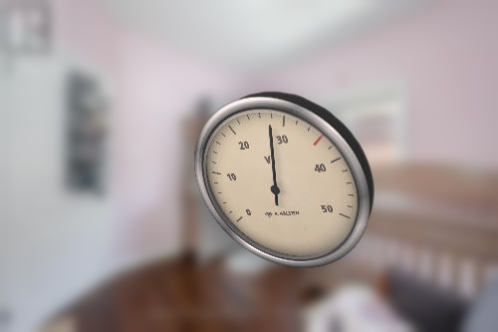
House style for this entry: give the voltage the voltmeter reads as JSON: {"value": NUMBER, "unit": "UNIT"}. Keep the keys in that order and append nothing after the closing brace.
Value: {"value": 28, "unit": "V"}
